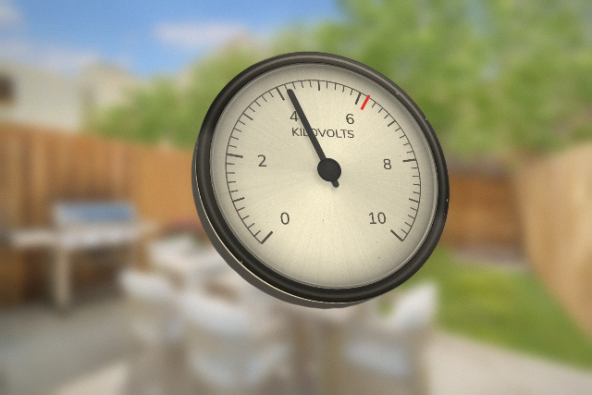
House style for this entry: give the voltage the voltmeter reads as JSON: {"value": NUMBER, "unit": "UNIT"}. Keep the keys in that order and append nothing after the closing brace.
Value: {"value": 4.2, "unit": "kV"}
